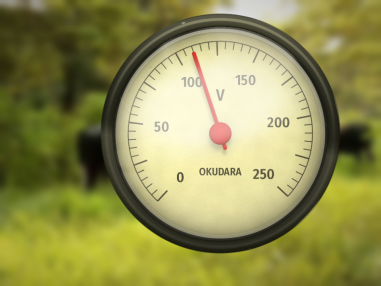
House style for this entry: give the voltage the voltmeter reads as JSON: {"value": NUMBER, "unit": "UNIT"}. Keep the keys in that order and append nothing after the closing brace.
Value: {"value": 110, "unit": "V"}
